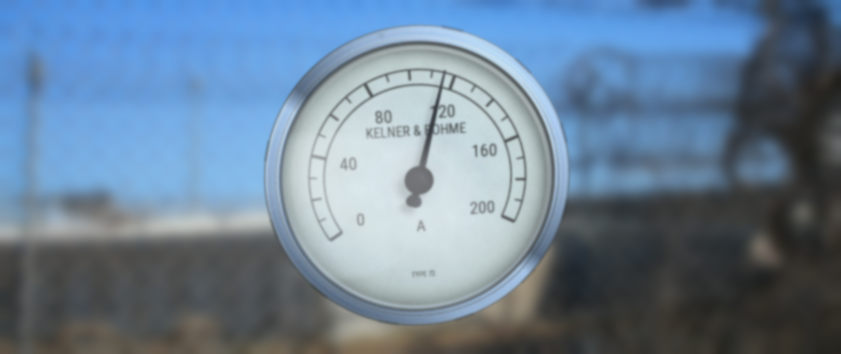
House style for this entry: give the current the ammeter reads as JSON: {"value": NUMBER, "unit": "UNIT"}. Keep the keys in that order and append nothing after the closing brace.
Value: {"value": 115, "unit": "A"}
